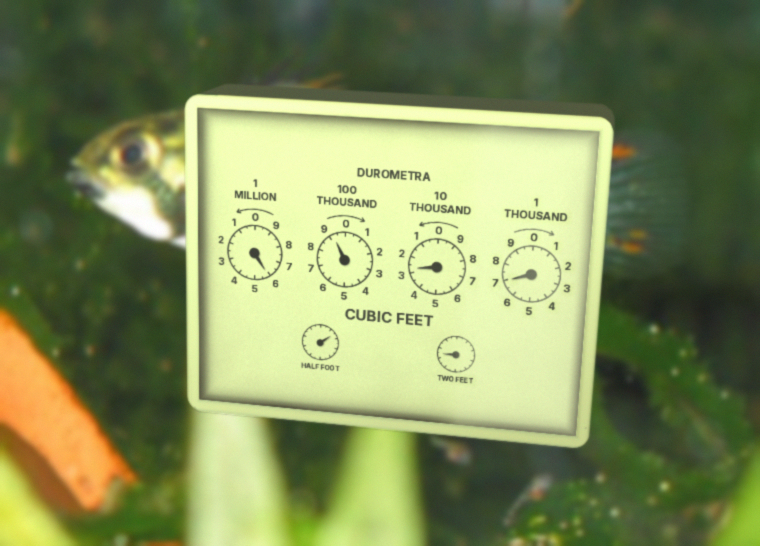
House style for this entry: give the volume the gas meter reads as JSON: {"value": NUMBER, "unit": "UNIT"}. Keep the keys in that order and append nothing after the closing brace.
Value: {"value": 592700, "unit": "ft³"}
